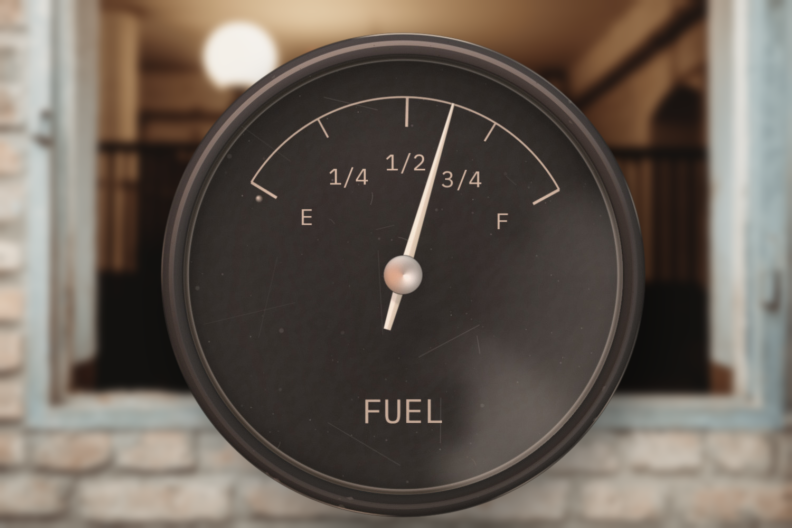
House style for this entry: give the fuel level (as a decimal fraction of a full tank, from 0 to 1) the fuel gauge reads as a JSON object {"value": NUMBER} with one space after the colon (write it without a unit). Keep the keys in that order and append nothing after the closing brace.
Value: {"value": 0.625}
